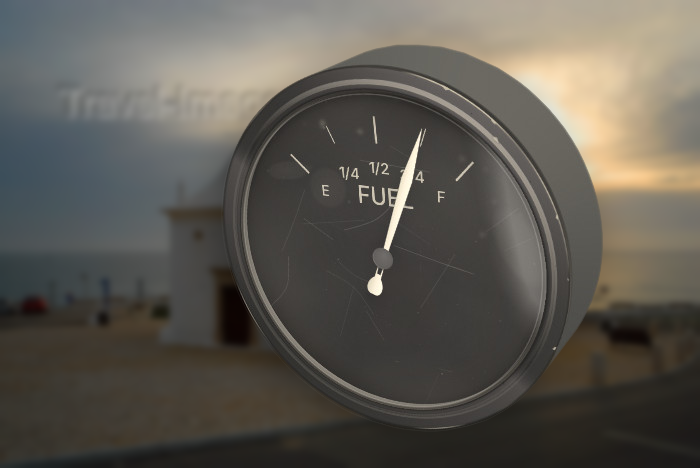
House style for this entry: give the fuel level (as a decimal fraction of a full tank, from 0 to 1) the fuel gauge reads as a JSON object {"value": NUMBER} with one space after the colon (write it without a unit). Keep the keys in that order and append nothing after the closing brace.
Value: {"value": 0.75}
